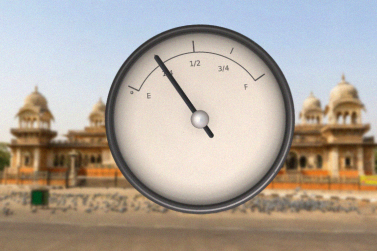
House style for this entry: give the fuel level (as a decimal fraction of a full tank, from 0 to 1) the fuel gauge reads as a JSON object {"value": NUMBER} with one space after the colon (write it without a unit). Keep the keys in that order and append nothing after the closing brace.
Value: {"value": 0.25}
